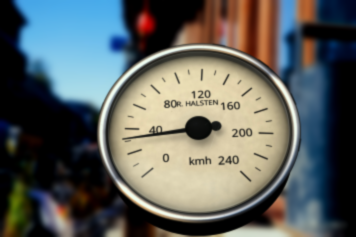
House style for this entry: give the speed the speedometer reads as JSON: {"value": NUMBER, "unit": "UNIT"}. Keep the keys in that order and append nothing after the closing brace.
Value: {"value": 30, "unit": "km/h"}
